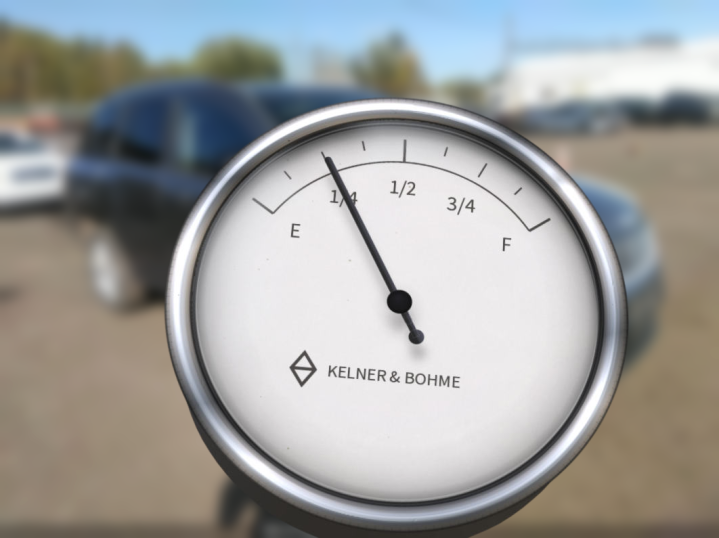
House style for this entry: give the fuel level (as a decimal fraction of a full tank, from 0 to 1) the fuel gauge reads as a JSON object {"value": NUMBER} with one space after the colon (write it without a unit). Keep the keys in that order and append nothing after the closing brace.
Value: {"value": 0.25}
